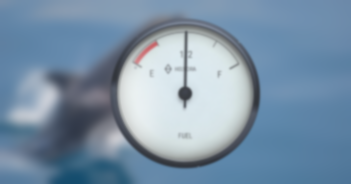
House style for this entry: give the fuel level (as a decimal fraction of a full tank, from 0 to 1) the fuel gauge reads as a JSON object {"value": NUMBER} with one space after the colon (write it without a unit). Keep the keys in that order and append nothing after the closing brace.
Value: {"value": 0.5}
